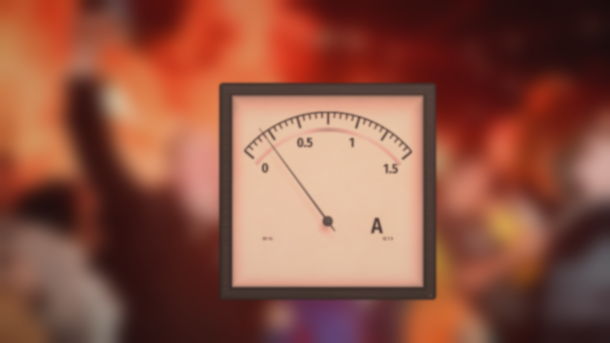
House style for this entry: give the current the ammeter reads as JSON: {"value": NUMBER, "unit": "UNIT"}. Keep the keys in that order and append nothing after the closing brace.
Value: {"value": 0.2, "unit": "A"}
